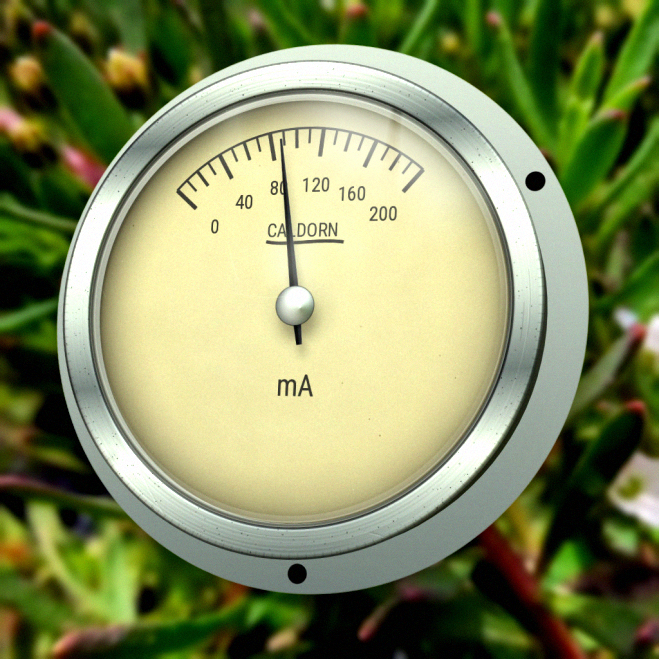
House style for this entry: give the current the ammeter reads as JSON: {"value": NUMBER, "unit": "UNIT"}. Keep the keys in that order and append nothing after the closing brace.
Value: {"value": 90, "unit": "mA"}
